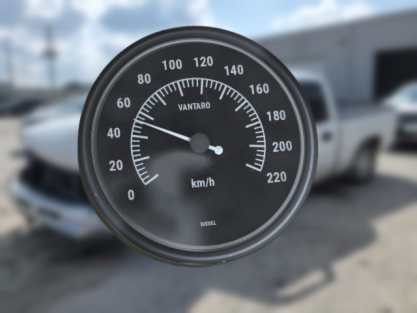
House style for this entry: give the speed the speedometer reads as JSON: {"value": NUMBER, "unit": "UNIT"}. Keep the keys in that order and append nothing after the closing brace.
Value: {"value": 52, "unit": "km/h"}
